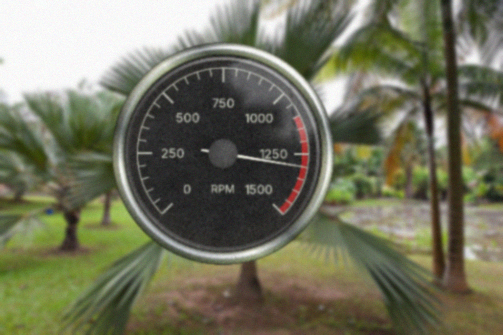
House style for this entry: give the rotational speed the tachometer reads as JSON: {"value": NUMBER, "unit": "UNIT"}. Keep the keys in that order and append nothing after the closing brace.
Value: {"value": 1300, "unit": "rpm"}
